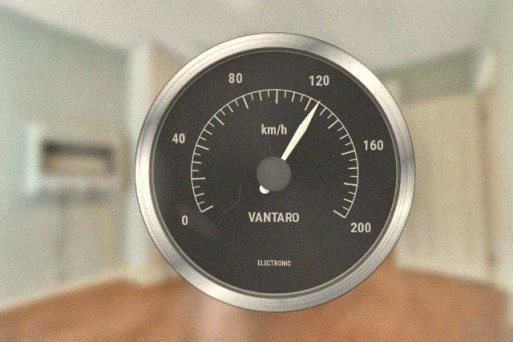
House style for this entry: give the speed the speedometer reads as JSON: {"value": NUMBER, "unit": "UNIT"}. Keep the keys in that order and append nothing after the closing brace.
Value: {"value": 125, "unit": "km/h"}
